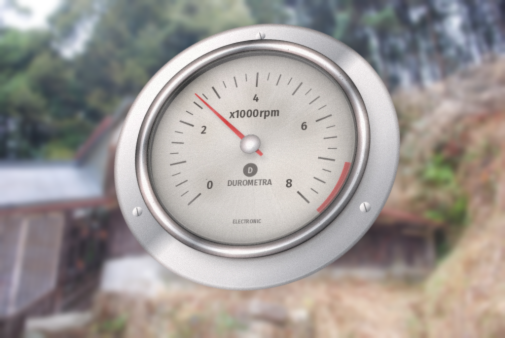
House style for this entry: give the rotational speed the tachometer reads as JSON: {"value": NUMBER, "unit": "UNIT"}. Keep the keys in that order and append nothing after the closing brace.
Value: {"value": 2625, "unit": "rpm"}
